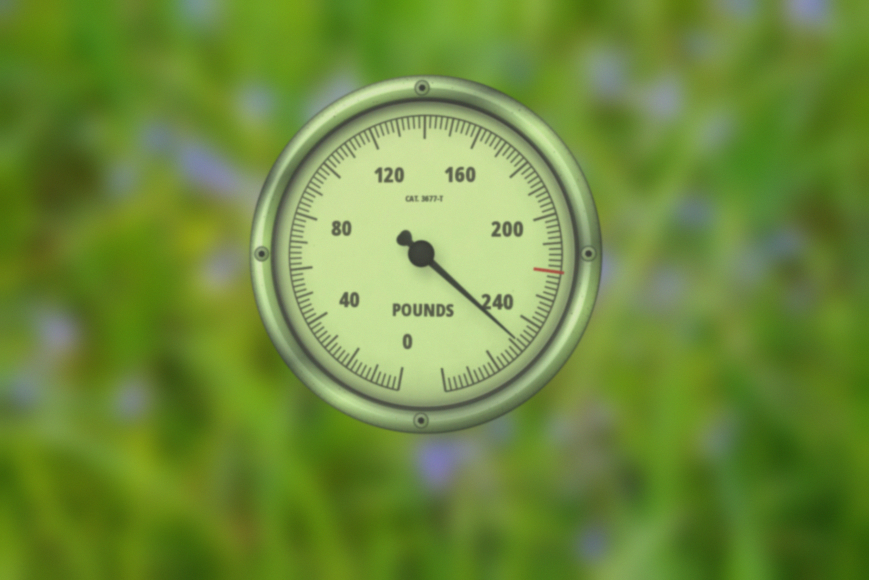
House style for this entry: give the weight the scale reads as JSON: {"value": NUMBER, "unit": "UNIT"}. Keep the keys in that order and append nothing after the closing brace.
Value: {"value": 248, "unit": "lb"}
